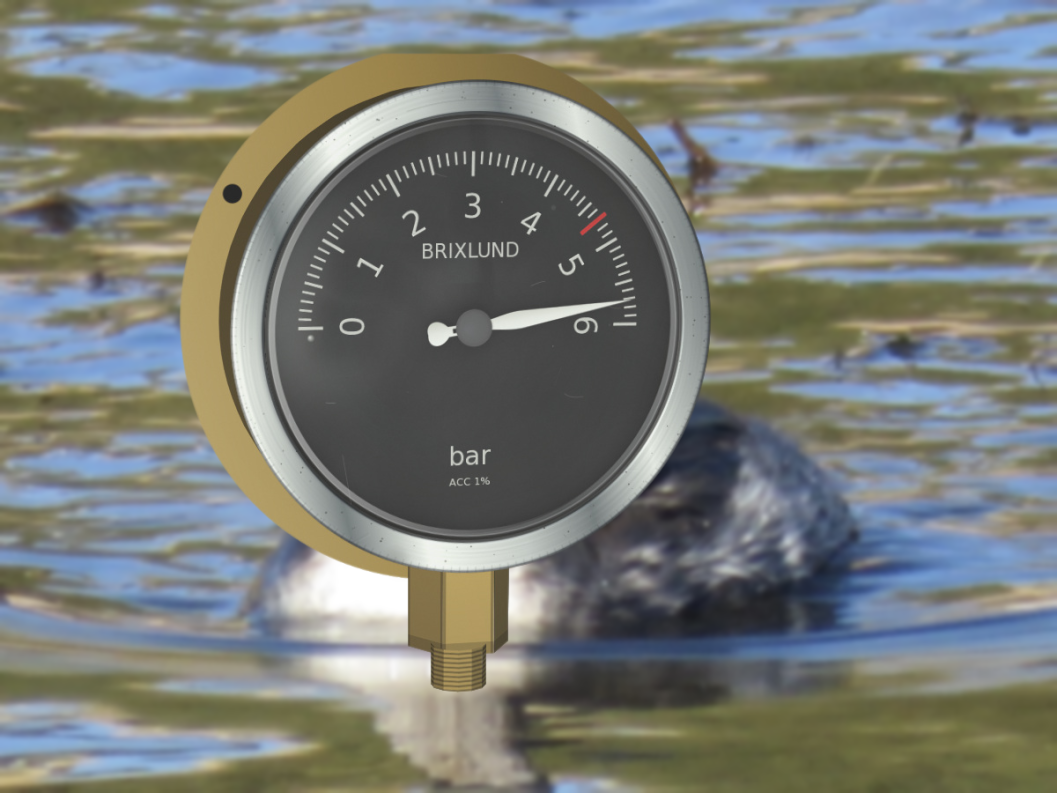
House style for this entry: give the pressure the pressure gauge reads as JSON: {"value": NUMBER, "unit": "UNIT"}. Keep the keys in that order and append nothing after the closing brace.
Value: {"value": 5.7, "unit": "bar"}
